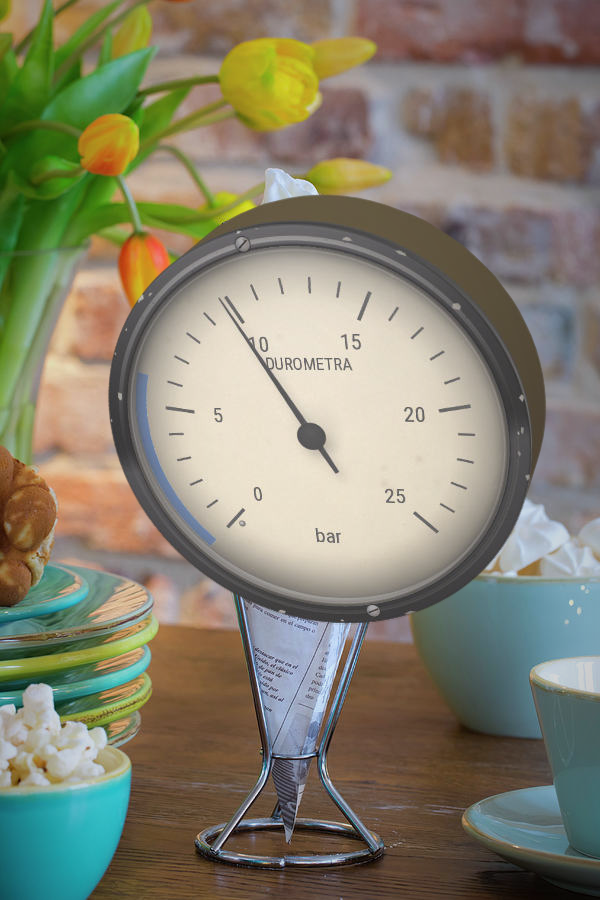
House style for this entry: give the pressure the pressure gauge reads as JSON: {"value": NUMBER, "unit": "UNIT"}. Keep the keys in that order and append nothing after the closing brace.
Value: {"value": 10, "unit": "bar"}
